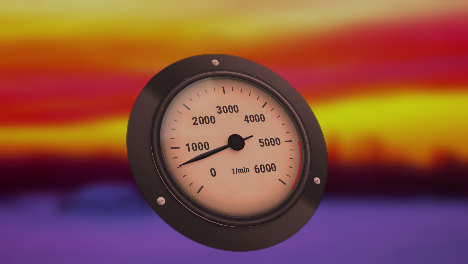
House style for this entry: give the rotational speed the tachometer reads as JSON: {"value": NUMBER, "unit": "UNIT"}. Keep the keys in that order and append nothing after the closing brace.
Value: {"value": 600, "unit": "rpm"}
